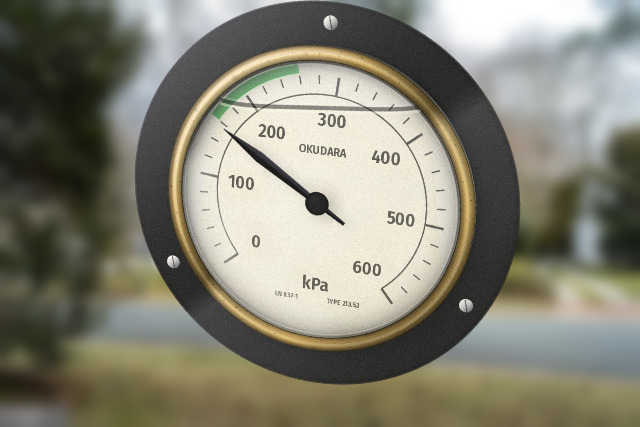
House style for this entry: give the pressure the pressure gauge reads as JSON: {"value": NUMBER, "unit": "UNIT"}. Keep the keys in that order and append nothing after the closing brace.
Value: {"value": 160, "unit": "kPa"}
